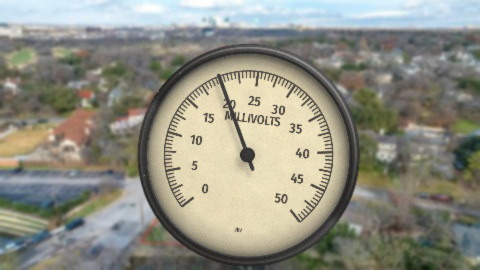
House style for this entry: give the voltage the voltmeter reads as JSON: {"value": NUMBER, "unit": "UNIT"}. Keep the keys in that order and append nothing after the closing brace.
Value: {"value": 20, "unit": "mV"}
